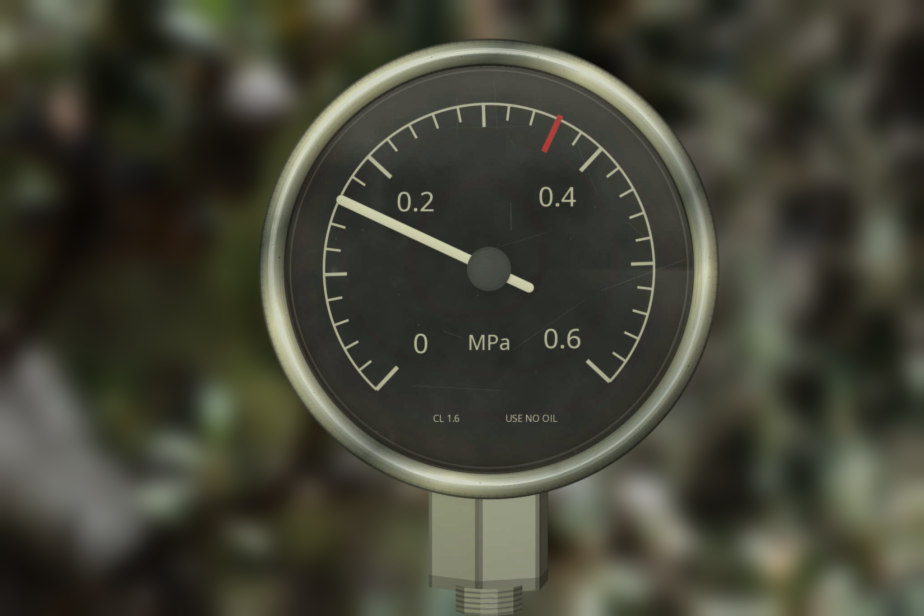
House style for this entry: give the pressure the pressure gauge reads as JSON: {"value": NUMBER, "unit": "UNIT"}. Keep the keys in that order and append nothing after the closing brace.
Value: {"value": 0.16, "unit": "MPa"}
